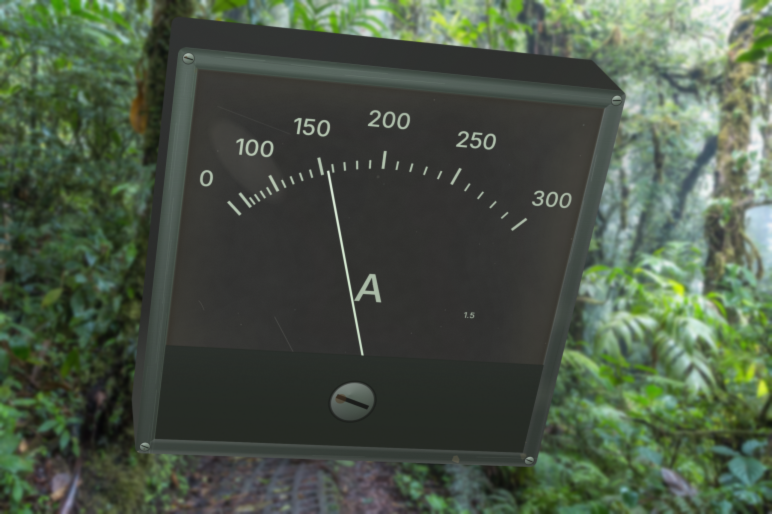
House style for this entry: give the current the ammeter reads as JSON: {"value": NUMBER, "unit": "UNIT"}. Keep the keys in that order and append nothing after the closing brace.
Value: {"value": 155, "unit": "A"}
